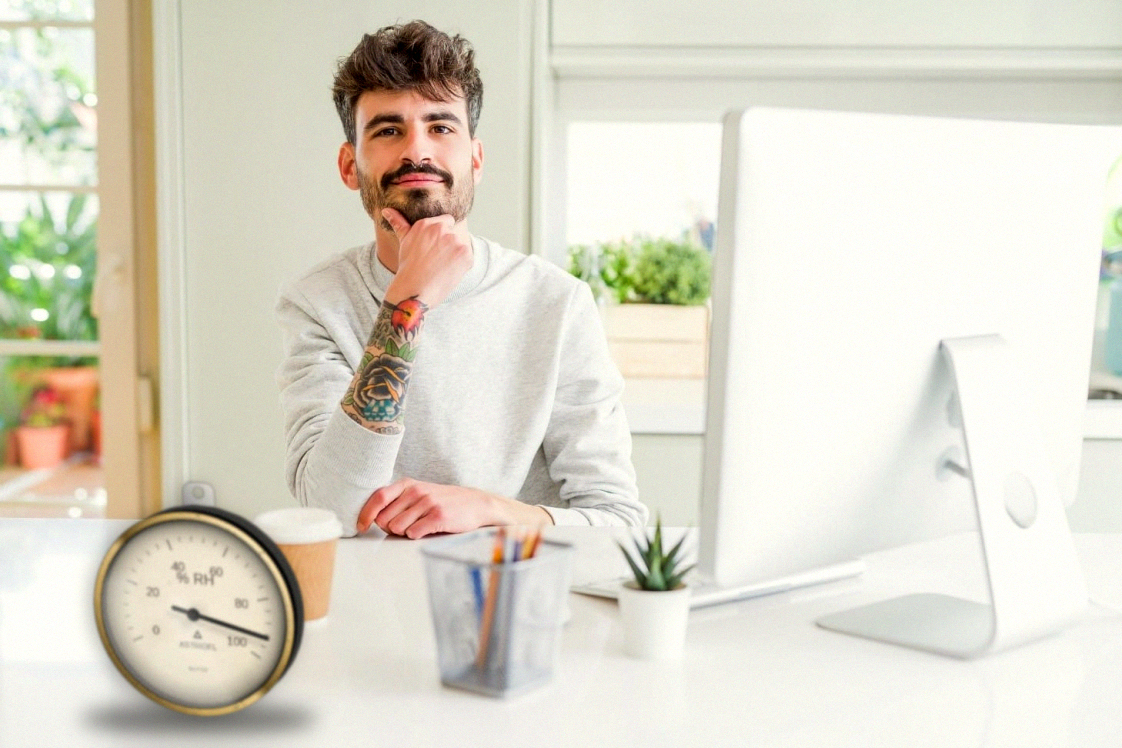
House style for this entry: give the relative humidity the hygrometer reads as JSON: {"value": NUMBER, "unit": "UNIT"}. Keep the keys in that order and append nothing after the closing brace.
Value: {"value": 92, "unit": "%"}
